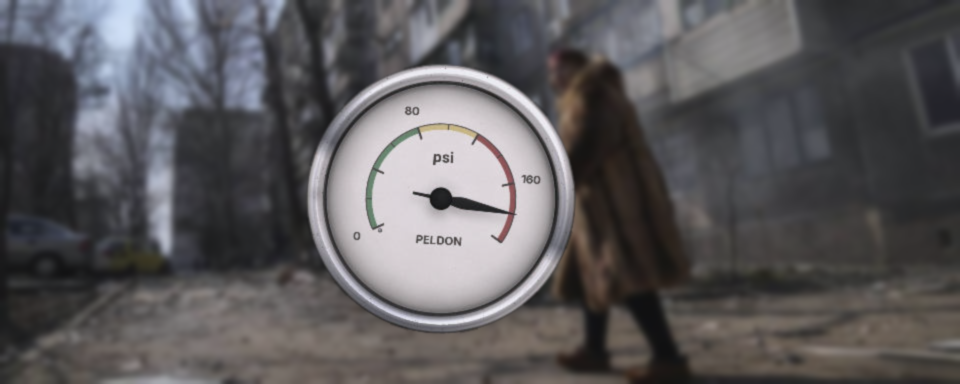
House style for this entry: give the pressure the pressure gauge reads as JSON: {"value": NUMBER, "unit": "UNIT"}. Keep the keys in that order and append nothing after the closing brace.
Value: {"value": 180, "unit": "psi"}
